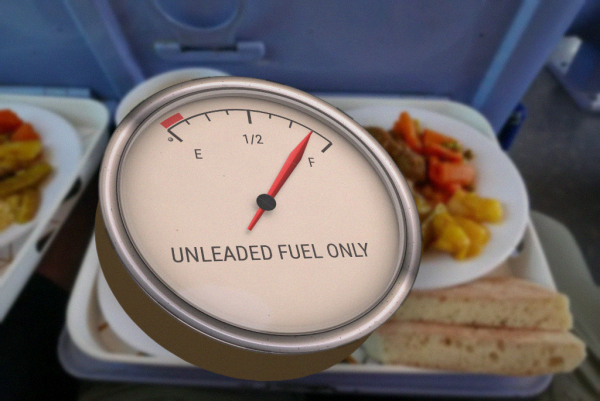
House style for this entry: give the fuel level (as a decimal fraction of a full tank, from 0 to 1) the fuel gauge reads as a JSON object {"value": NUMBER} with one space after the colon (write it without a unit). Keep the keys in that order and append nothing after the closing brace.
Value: {"value": 0.875}
